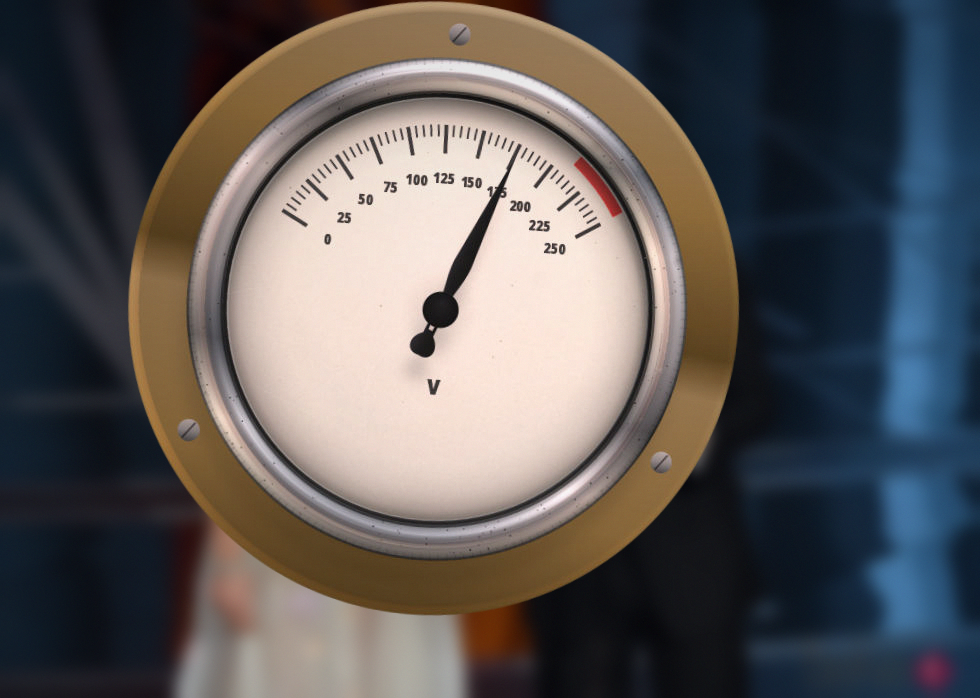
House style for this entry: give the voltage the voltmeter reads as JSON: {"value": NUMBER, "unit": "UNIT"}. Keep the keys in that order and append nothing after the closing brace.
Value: {"value": 175, "unit": "V"}
